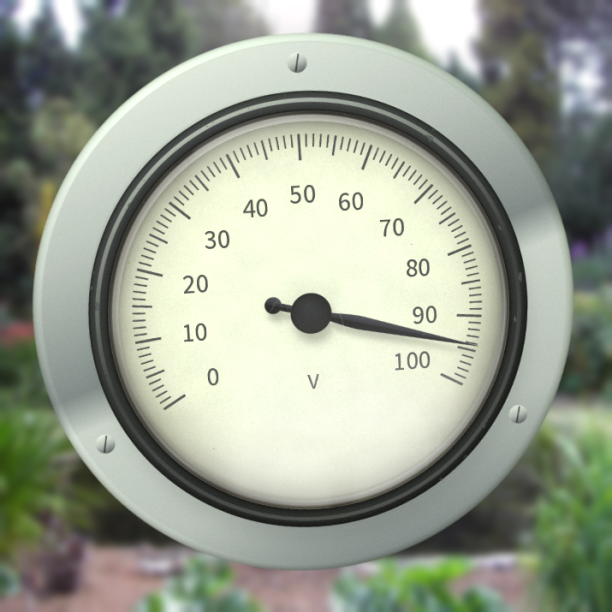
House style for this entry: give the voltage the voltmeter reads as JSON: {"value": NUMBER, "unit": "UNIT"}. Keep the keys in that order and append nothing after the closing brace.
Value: {"value": 94, "unit": "V"}
